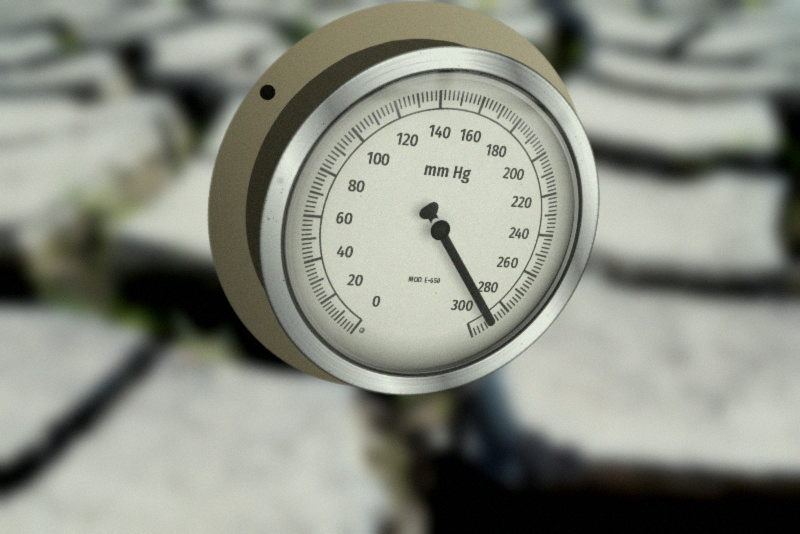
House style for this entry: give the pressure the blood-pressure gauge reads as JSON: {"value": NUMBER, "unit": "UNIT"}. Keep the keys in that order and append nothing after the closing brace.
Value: {"value": 290, "unit": "mmHg"}
